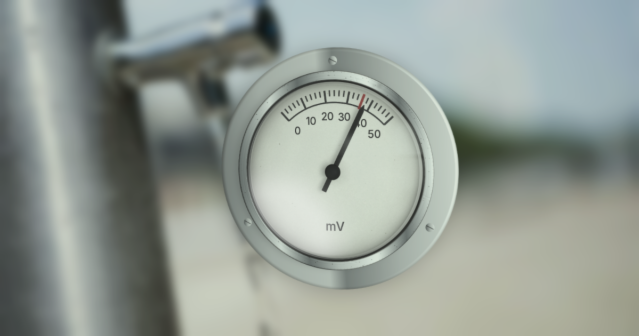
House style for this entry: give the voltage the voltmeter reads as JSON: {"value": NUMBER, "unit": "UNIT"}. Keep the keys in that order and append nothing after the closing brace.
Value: {"value": 38, "unit": "mV"}
